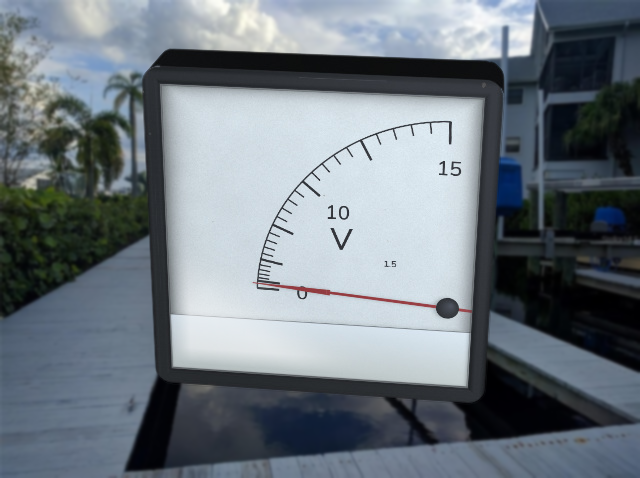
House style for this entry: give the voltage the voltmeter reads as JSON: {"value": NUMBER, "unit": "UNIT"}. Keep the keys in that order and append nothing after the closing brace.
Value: {"value": 2.5, "unit": "V"}
